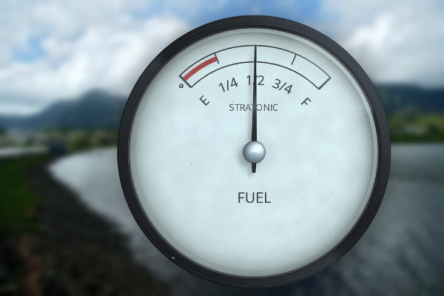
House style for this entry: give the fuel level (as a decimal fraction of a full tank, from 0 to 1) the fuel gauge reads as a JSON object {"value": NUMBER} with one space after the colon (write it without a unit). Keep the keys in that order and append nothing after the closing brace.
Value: {"value": 0.5}
